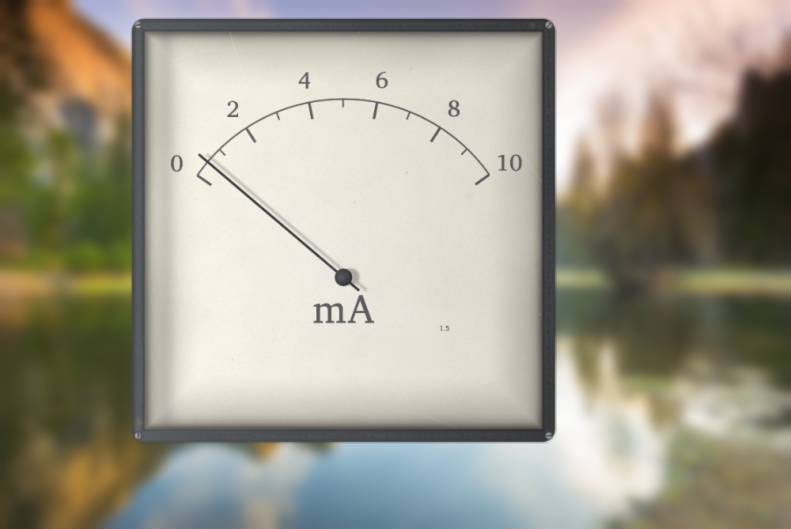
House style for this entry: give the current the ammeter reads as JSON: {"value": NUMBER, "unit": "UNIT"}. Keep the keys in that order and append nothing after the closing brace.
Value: {"value": 0.5, "unit": "mA"}
